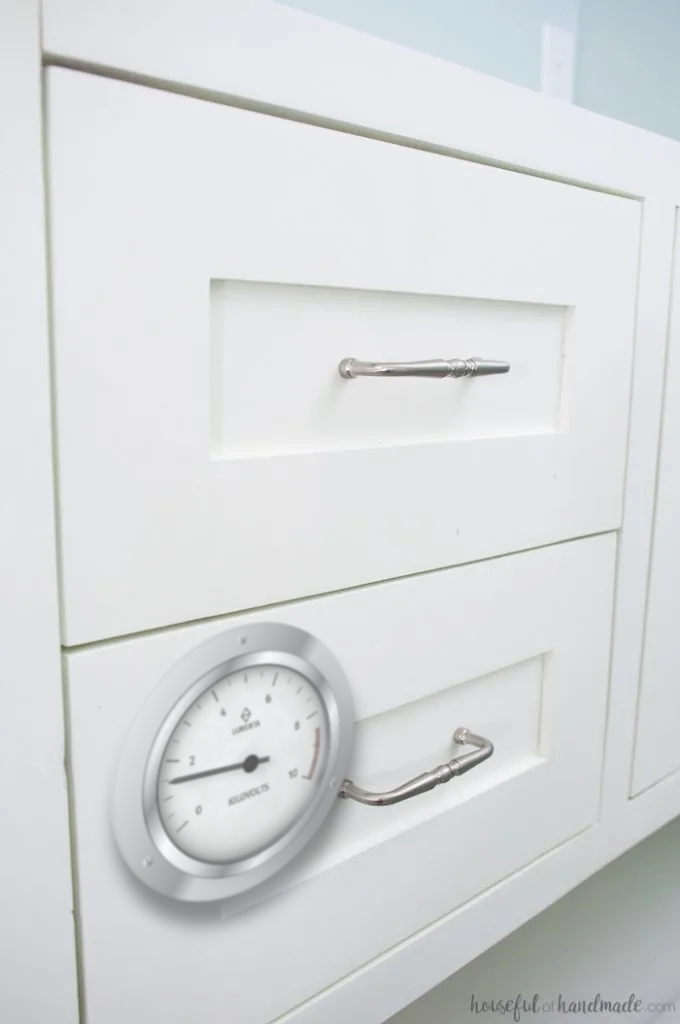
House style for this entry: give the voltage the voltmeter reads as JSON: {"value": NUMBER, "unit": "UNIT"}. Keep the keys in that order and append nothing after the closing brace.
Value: {"value": 1.5, "unit": "kV"}
